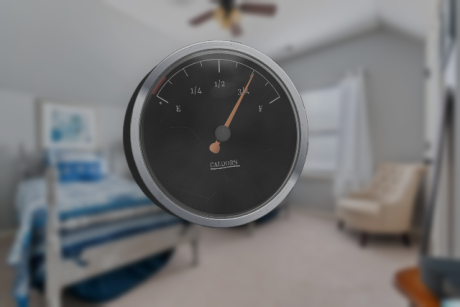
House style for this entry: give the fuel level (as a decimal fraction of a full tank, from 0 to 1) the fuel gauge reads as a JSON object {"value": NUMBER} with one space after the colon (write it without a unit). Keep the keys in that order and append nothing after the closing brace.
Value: {"value": 0.75}
